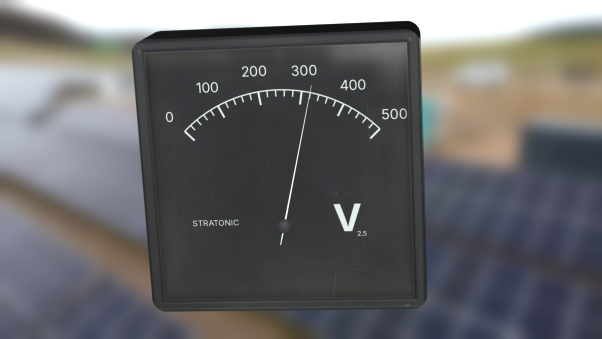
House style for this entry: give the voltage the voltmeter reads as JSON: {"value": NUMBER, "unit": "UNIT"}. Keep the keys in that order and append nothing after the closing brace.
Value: {"value": 320, "unit": "V"}
